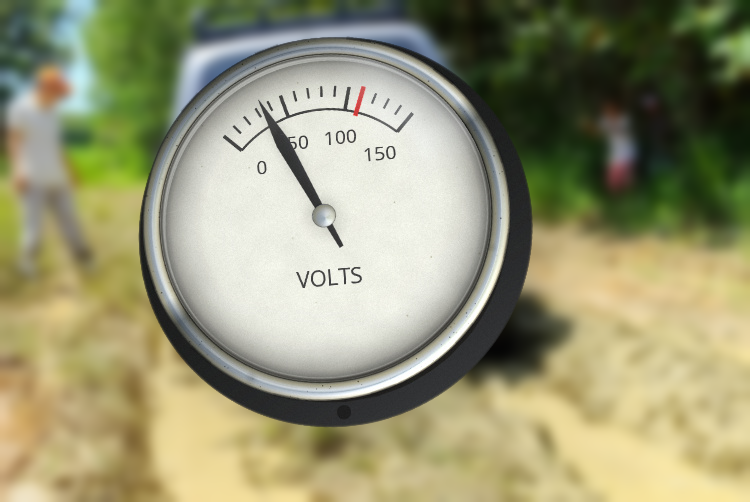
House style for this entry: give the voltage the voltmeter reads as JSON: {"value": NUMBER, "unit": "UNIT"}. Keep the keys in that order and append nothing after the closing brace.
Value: {"value": 35, "unit": "V"}
